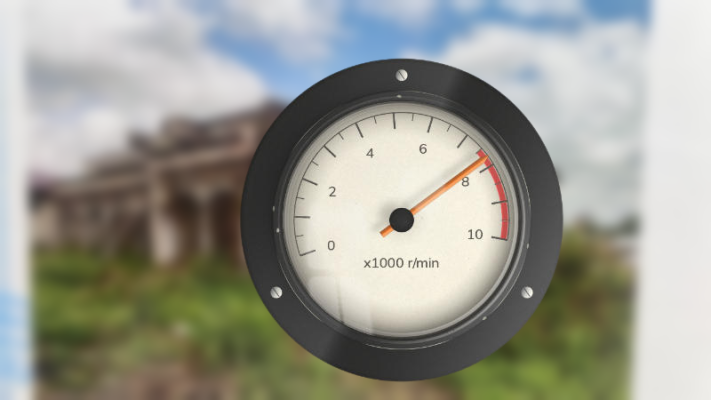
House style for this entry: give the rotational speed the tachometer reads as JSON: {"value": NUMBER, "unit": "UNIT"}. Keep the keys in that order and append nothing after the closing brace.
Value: {"value": 7750, "unit": "rpm"}
